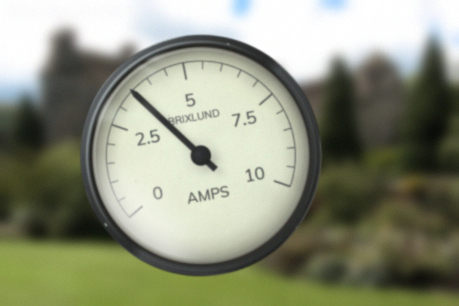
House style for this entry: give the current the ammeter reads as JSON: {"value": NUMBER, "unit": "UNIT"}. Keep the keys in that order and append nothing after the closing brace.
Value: {"value": 3.5, "unit": "A"}
